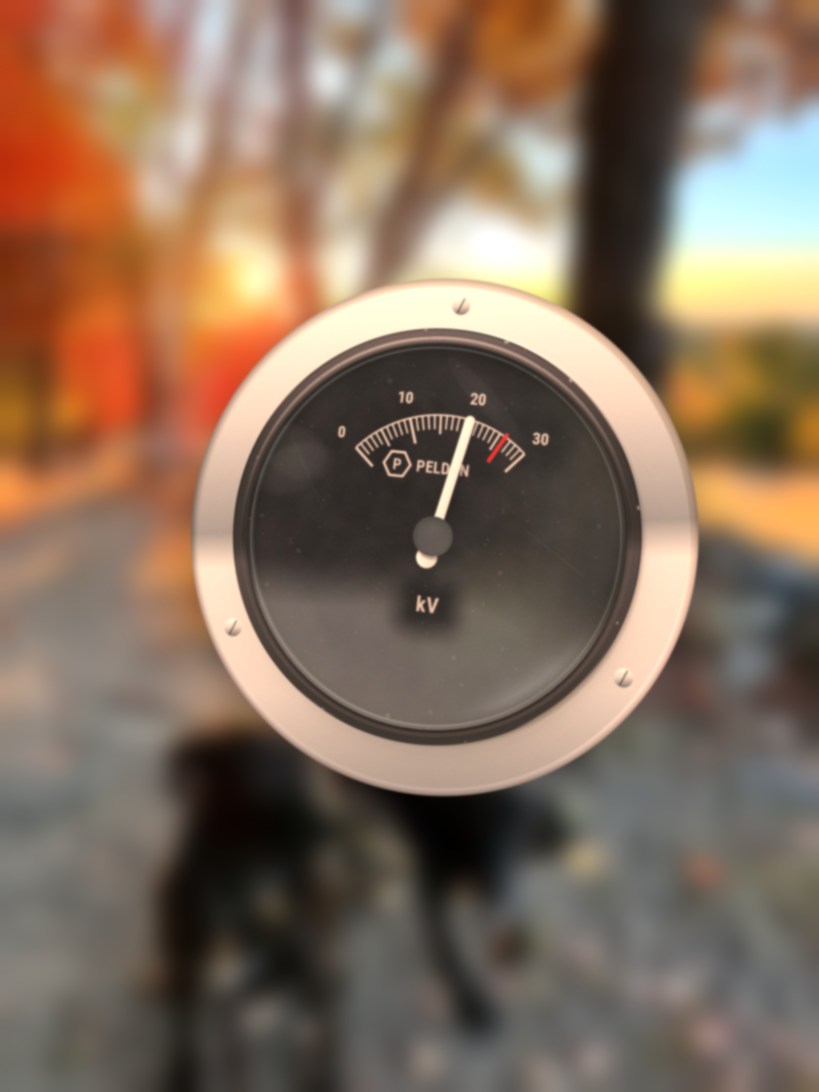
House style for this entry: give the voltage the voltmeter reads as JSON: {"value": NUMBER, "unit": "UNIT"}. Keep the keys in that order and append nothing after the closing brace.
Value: {"value": 20, "unit": "kV"}
